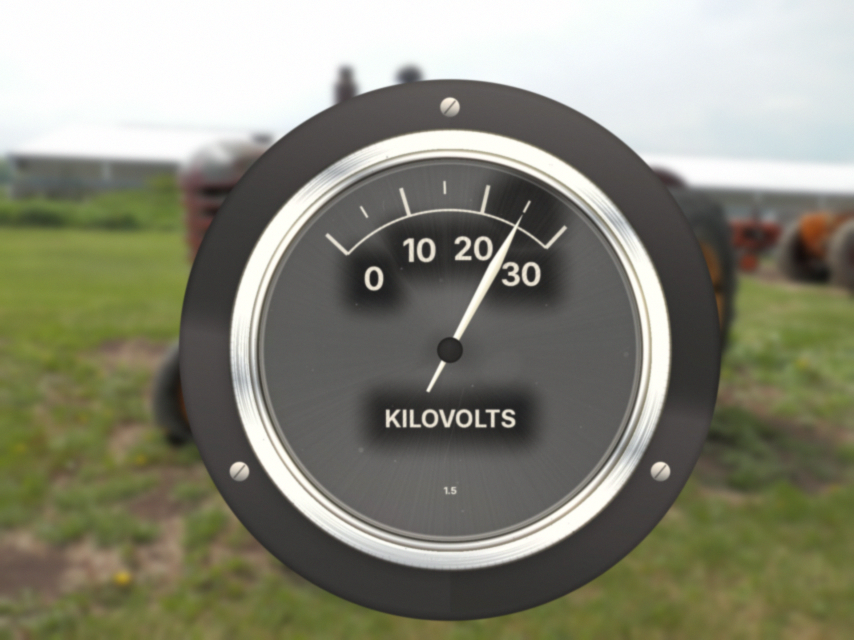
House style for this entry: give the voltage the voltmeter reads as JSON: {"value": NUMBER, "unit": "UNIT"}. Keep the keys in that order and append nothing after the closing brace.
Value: {"value": 25, "unit": "kV"}
